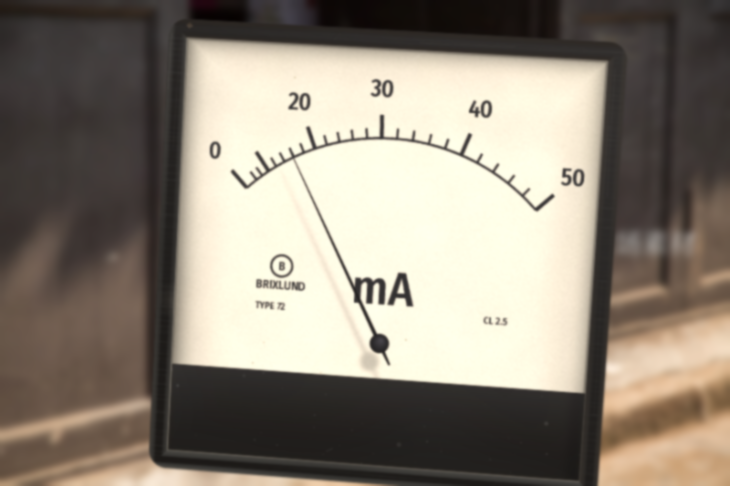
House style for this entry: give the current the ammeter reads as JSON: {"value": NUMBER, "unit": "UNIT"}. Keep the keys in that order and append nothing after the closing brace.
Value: {"value": 16, "unit": "mA"}
